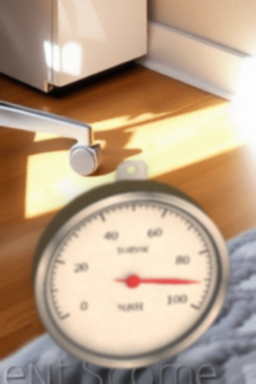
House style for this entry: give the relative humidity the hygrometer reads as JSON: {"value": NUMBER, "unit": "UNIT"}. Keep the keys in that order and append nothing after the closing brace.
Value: {"value": 90, "unit": "%"}
